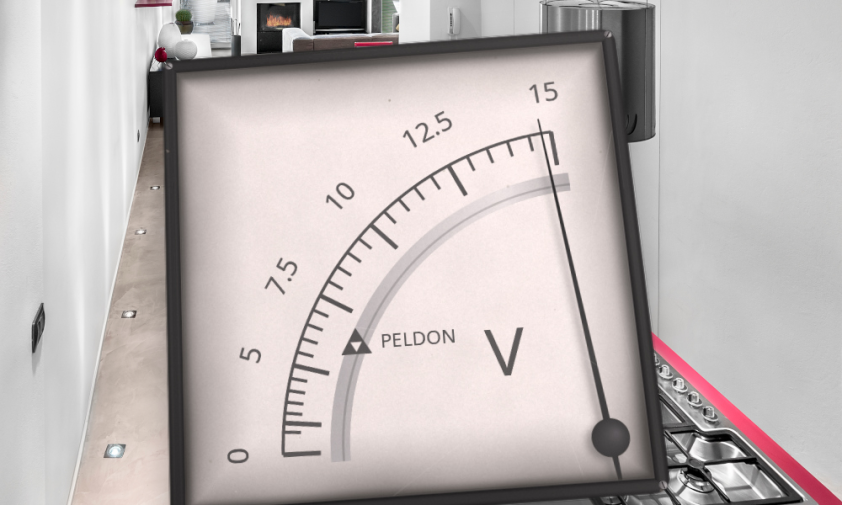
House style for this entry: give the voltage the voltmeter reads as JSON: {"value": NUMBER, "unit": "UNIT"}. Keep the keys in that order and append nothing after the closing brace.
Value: {"value": 14.75, "unit": "V"}
